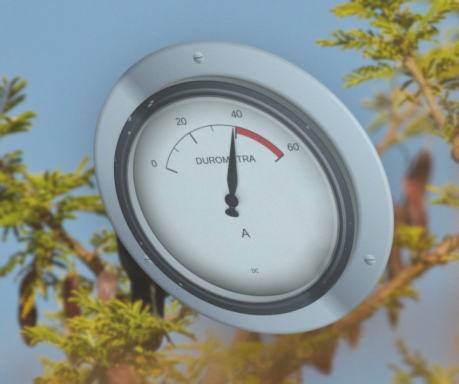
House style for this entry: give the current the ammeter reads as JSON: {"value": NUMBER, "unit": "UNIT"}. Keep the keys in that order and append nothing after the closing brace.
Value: {"value": 40, "unit": "A"}
